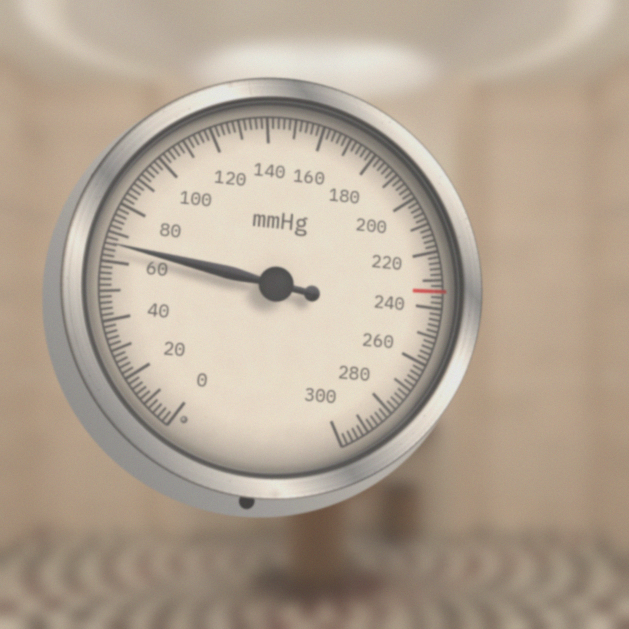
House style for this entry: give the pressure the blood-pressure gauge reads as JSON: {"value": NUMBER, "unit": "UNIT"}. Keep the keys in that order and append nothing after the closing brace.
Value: {"value": 66, "unit": "mmHg"}
